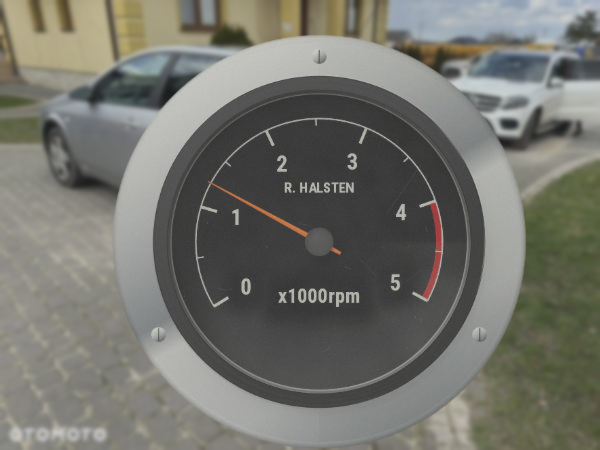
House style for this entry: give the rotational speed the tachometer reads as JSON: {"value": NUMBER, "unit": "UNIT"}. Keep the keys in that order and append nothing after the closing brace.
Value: {"value": 1250, "unit": "rpm"}
